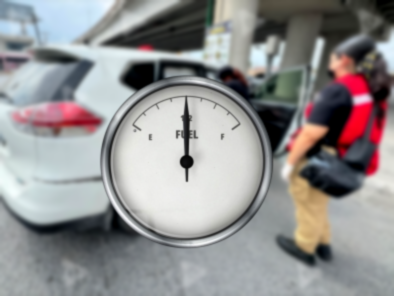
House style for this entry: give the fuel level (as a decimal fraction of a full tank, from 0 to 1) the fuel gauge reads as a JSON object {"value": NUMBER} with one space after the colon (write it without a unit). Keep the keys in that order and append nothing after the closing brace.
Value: {"value": 0.5}
